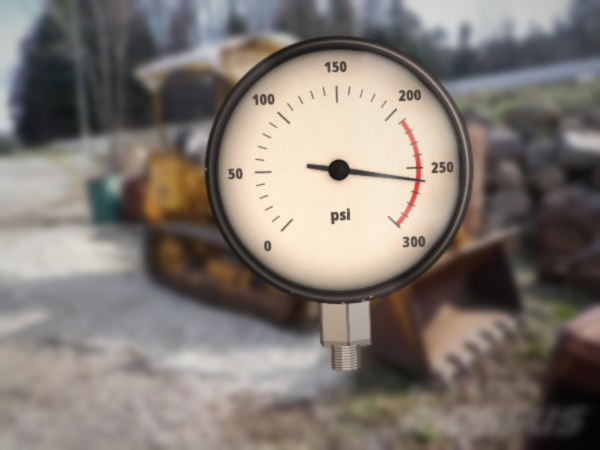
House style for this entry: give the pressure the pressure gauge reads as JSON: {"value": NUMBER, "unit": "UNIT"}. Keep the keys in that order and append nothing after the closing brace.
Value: {"value": 260, "unit": "psi"}
